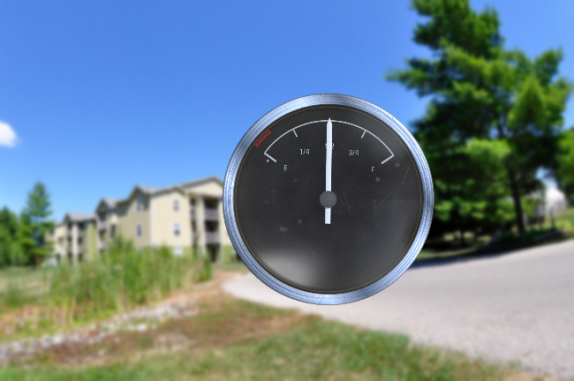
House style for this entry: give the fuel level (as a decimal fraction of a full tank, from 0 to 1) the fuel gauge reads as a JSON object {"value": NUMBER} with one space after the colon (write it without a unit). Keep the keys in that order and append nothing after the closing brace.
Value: {"value": 0.5}
